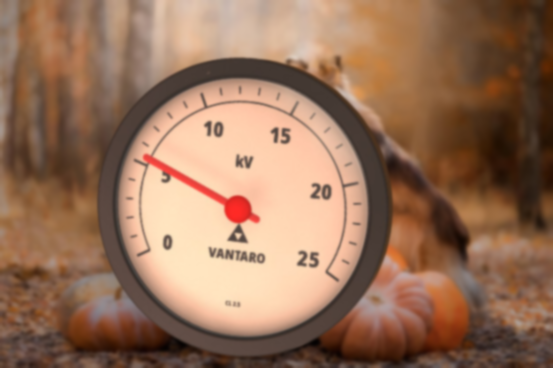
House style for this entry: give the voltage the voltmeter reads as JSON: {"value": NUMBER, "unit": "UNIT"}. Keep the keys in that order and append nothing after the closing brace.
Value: {"value": 5.5, "unit": "kV"}
